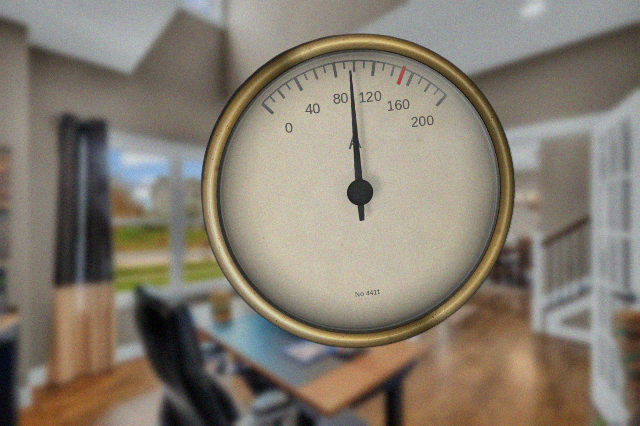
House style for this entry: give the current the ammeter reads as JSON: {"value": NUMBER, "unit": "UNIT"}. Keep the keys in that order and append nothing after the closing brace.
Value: {"value": 95, "unit": "A"}
